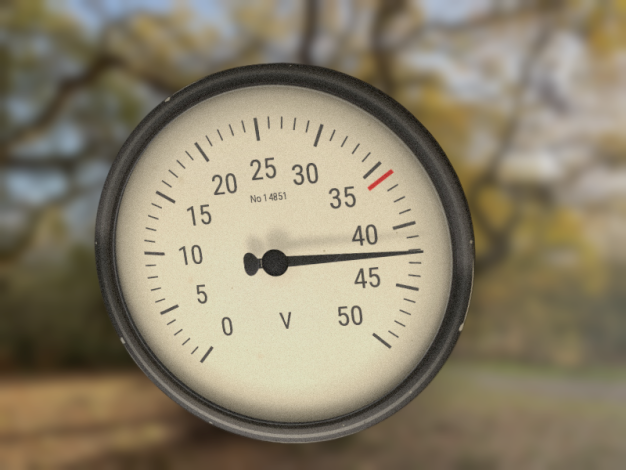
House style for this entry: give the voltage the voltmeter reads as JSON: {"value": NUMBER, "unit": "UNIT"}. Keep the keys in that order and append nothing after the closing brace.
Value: {"value": 42, "unit": "V"}
